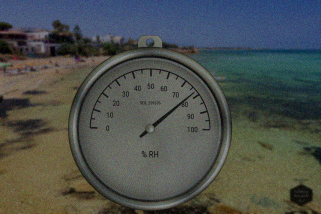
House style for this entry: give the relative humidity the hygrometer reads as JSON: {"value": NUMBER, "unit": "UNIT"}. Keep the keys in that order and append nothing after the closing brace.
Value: {"value": 77.5, "unit": "%"}
